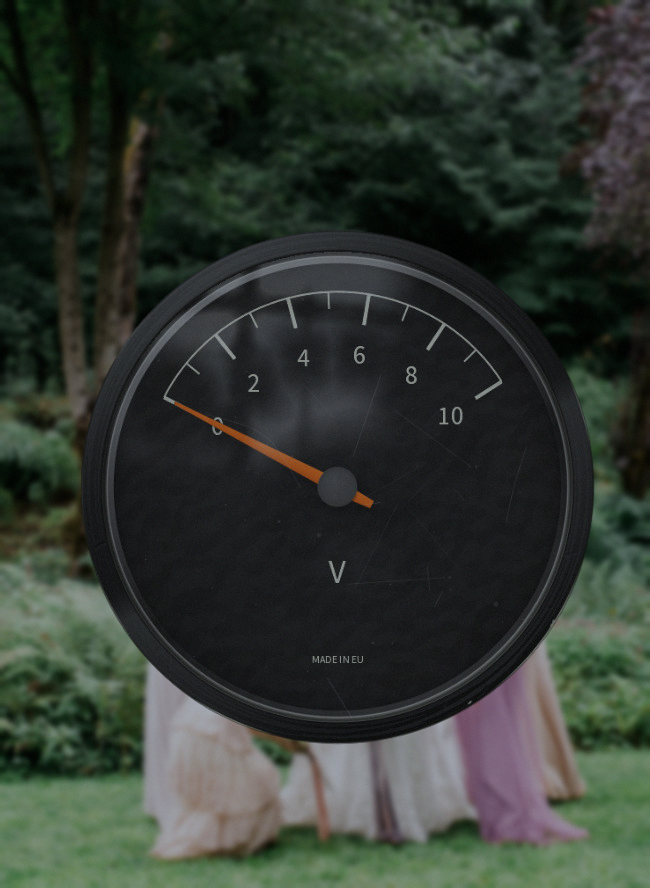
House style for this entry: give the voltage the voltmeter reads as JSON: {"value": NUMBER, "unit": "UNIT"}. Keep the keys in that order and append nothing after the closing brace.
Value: {"value": 0, "unit": "V"}
